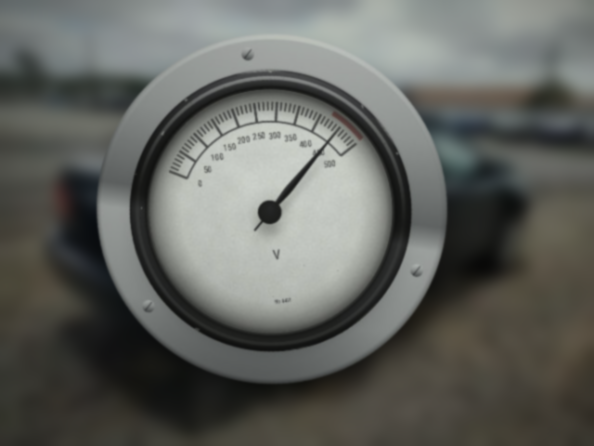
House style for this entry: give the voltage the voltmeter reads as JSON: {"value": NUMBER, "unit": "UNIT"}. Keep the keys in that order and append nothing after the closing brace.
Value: {"value": 450, "unit": "V"}
